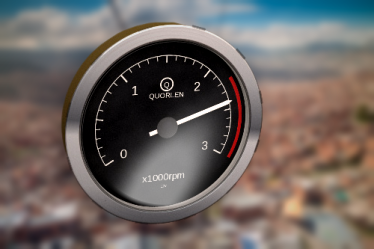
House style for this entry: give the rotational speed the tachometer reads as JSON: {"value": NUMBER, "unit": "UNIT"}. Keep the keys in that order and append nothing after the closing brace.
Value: {"value": 2400, "unit": "rpm"}
